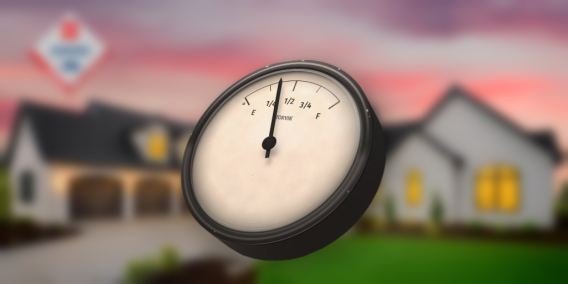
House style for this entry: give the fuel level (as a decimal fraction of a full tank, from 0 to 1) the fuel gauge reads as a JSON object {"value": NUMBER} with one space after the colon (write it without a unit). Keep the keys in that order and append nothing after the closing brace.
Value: {"value": 0.375}
